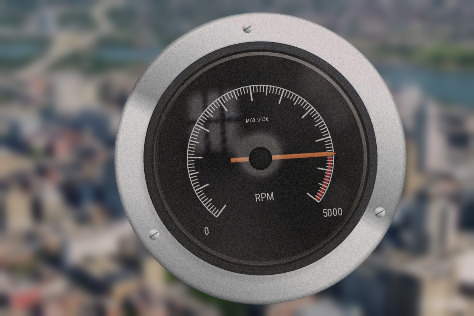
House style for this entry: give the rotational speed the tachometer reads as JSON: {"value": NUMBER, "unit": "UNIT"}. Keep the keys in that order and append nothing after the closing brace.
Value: {"value": 4250, "unit": "rpm"}
